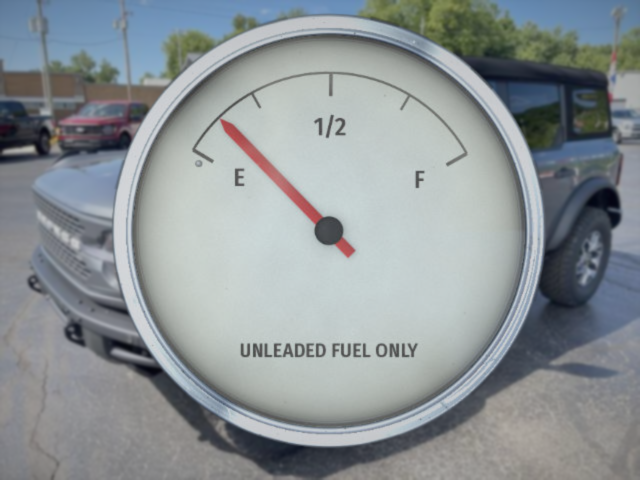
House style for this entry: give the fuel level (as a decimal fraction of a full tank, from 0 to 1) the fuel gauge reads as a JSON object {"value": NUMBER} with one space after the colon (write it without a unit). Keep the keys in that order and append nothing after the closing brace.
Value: {"value": 0.125}
